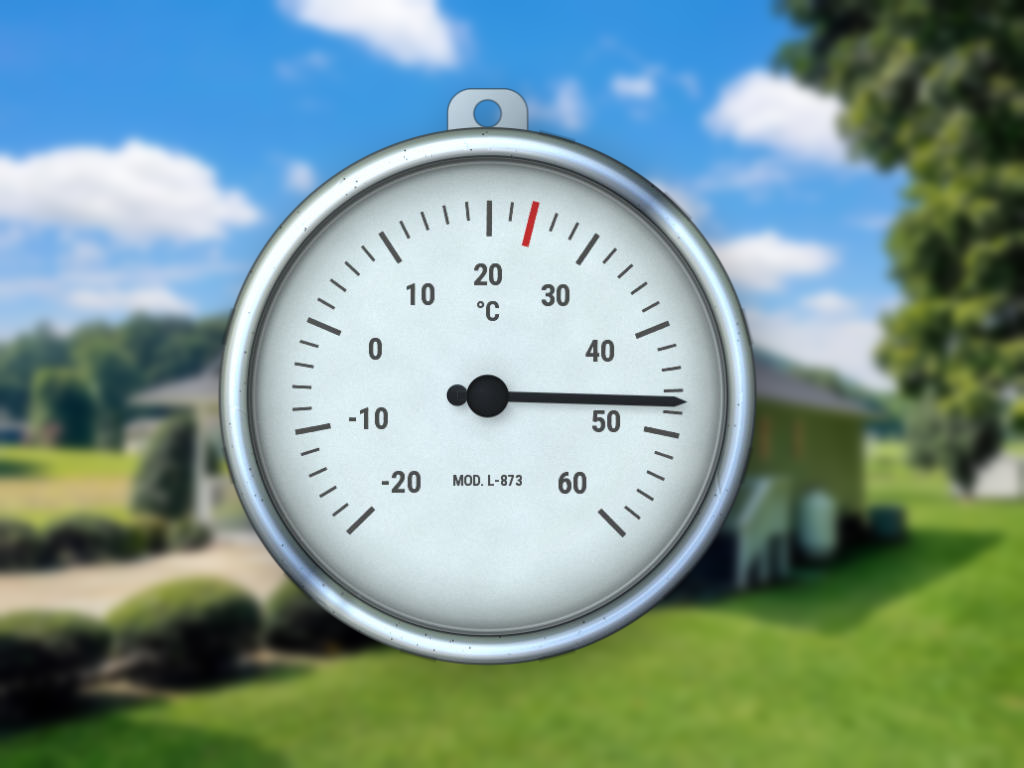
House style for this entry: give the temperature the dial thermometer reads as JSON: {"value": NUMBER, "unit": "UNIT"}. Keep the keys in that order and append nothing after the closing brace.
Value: {"value": 47, "unit": "°C"}
